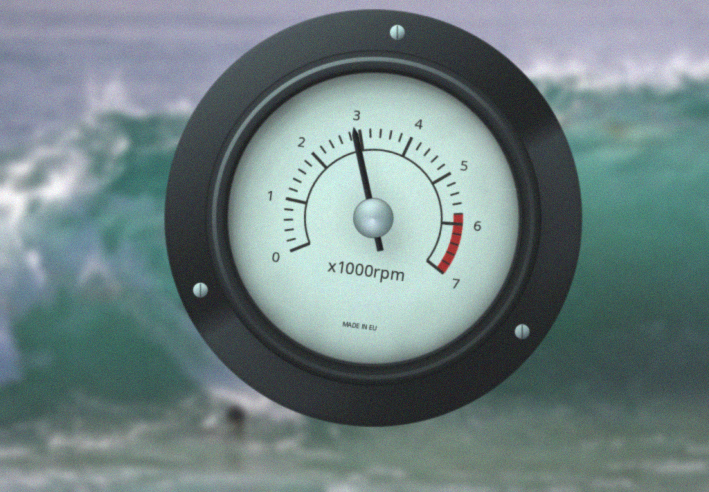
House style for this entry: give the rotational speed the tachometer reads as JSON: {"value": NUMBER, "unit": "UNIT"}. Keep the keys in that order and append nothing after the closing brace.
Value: {"value": 2900, "unit": "rpm"}
